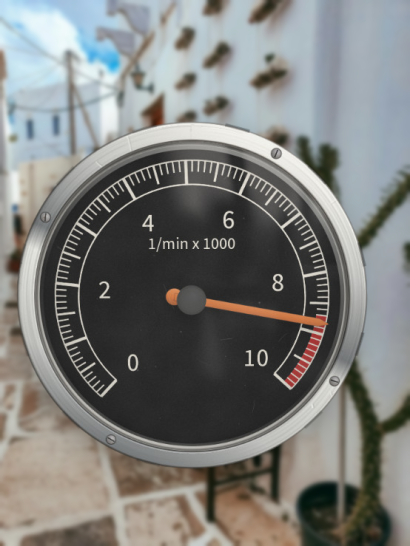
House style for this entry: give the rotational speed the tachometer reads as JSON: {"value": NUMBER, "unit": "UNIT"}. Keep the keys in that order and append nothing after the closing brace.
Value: {"value": 8800, "unit": "rpm"}
